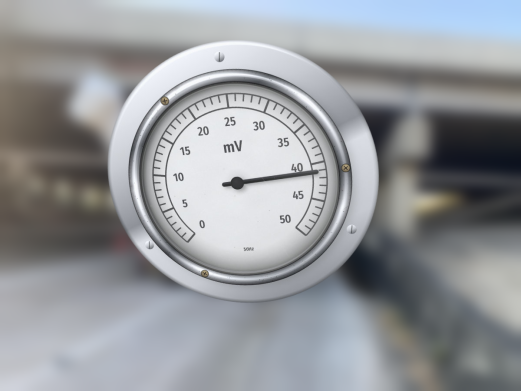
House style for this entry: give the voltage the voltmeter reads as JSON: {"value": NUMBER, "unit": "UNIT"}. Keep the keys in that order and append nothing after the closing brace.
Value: {"value": 41, "unit": "mV"}
